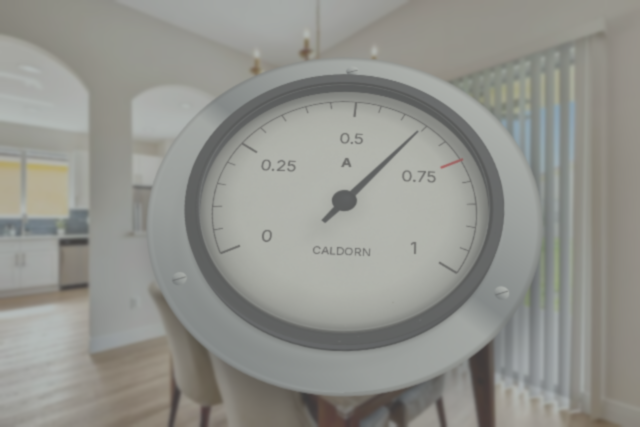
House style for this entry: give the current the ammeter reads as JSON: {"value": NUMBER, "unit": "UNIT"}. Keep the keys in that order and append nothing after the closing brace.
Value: {"value": 0.65, "unit": "A"}
